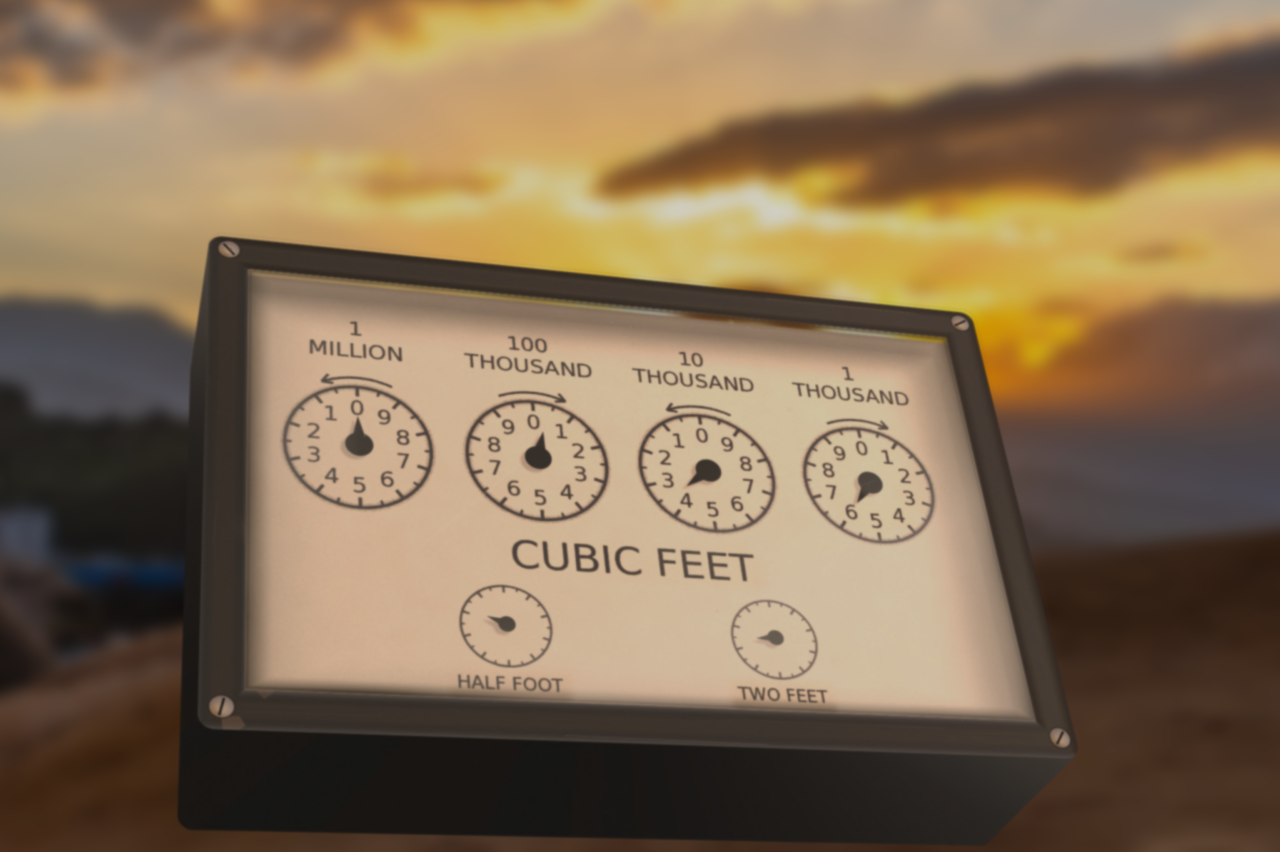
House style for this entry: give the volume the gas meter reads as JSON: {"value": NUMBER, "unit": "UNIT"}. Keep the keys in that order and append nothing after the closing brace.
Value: {"value": 3600, "unit": "ft³"}
